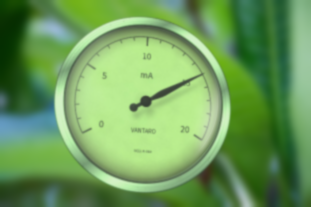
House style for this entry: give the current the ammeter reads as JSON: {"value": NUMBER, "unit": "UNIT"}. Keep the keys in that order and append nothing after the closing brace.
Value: {"value": 15, "unit": "mA"}
